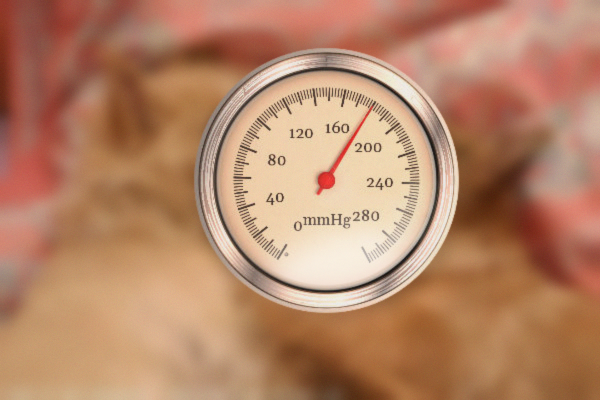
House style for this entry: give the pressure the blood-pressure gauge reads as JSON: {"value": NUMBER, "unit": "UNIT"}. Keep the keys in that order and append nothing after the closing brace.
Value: {"value": 180, "unit": "mmHg"}
